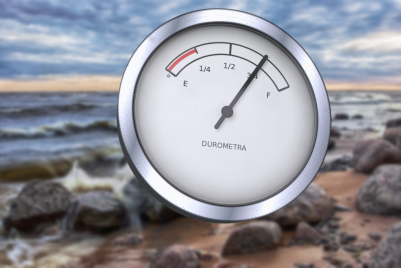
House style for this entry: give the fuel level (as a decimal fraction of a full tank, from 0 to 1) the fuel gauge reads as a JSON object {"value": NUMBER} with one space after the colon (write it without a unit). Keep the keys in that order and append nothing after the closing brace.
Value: {"value": 0.75}
